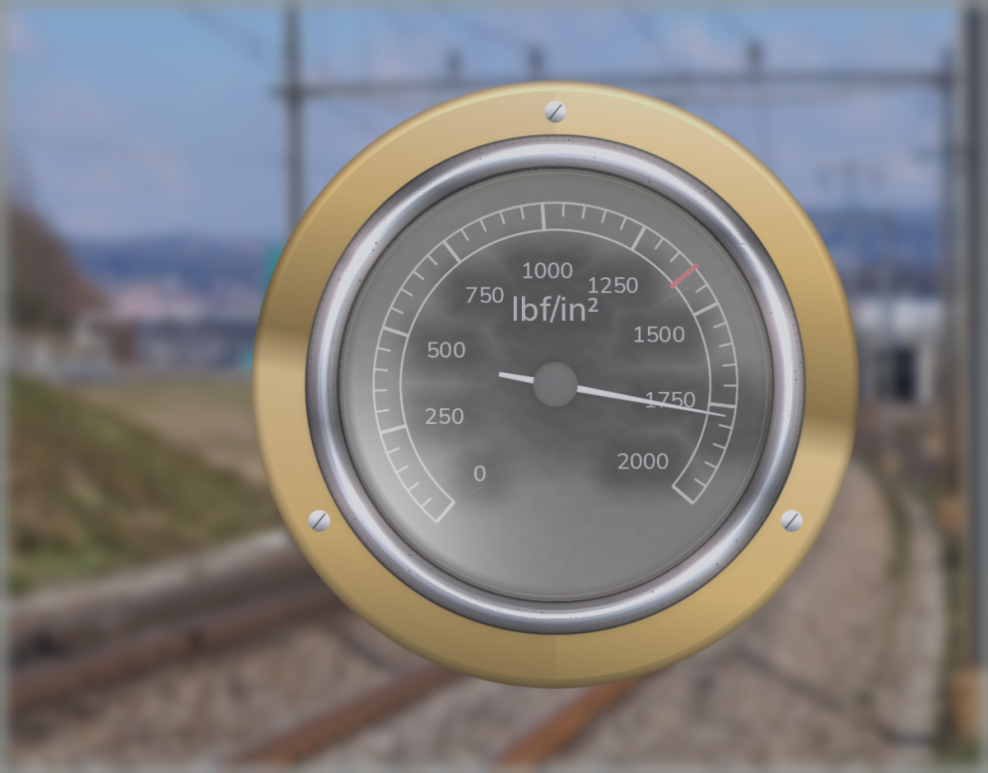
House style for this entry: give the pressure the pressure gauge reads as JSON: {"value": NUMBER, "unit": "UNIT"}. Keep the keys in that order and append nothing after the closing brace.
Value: {"value": 1775, "unit": "psi"}
